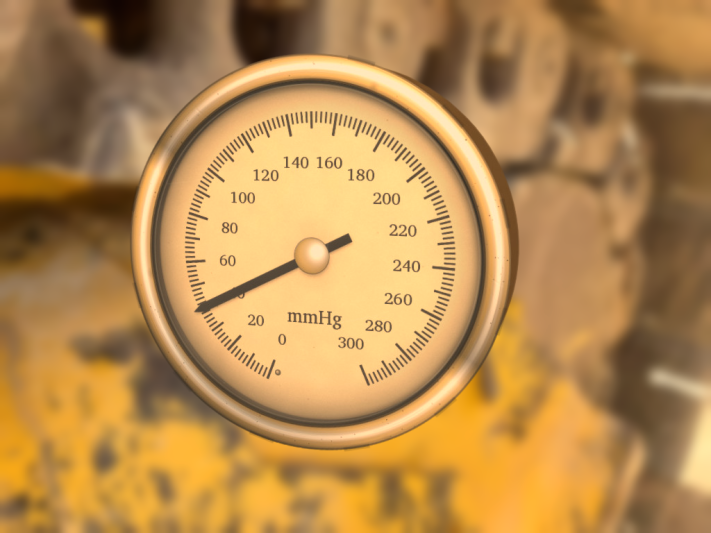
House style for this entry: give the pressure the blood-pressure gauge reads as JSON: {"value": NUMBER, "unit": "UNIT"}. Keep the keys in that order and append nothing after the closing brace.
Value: {"value": 40, "unit": "mmHg"}
